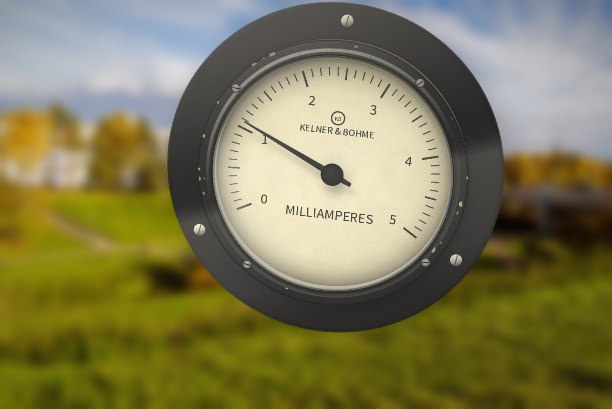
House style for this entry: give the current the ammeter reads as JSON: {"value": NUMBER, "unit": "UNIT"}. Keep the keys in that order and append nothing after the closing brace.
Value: {"value": 1.1, "unit": "mA"}
